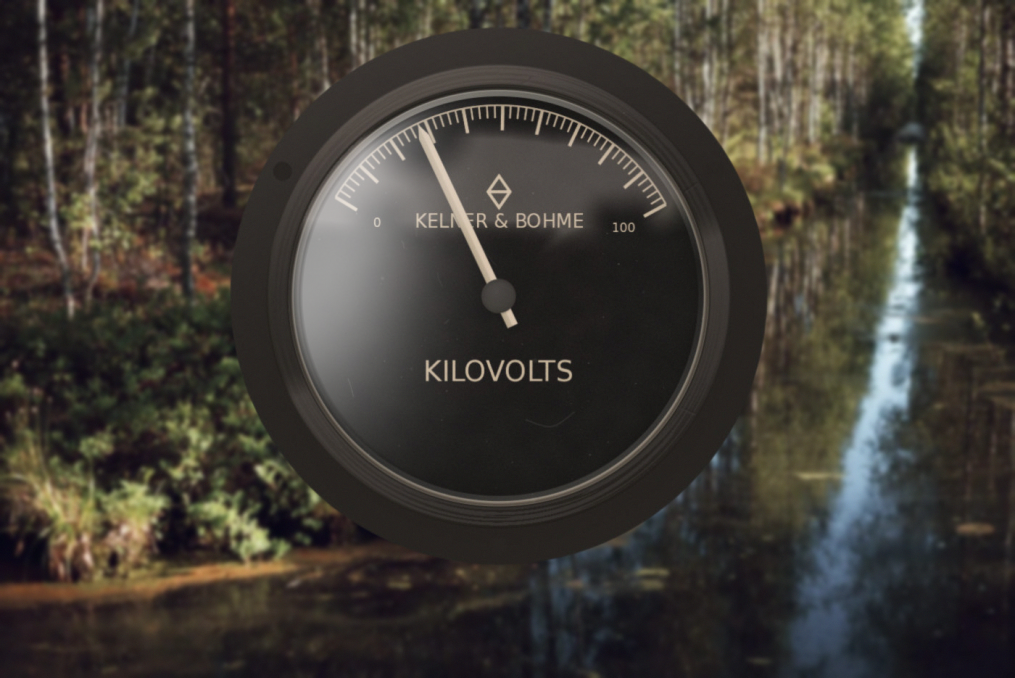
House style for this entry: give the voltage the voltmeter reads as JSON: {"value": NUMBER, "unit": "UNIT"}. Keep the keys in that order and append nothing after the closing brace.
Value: {"value": 28, "unit": "kV"}
